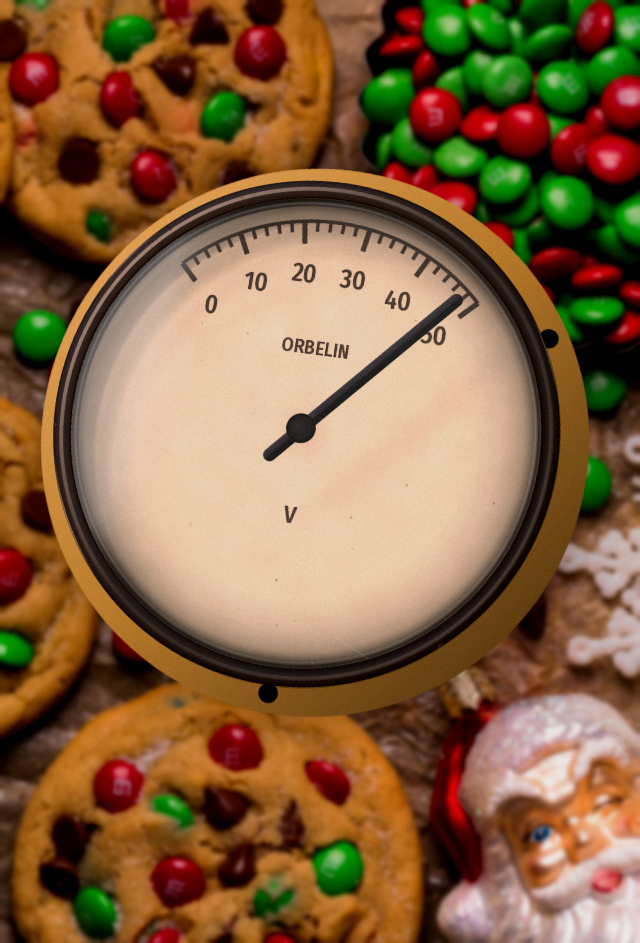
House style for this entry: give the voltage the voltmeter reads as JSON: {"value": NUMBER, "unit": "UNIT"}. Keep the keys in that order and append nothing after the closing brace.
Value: {"value": 48, "unit": "V"}
